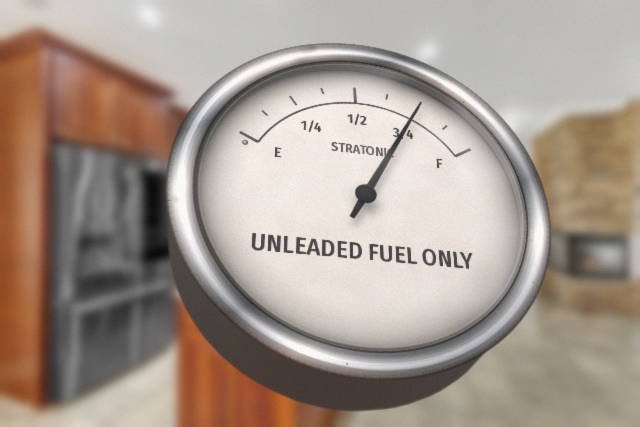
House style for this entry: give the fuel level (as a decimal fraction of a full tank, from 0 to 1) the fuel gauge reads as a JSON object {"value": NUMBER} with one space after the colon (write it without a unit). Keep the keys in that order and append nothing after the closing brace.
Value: {"value": 0.75}
